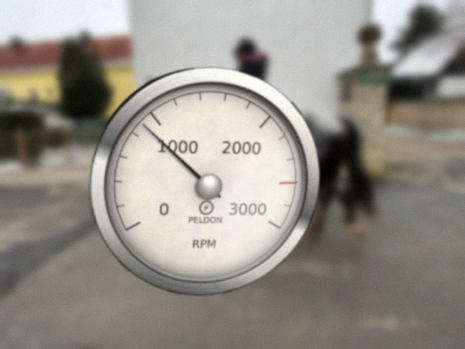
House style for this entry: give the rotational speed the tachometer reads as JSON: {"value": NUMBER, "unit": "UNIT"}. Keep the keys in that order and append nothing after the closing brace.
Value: {"value": 900, "unit": "rpm"}
